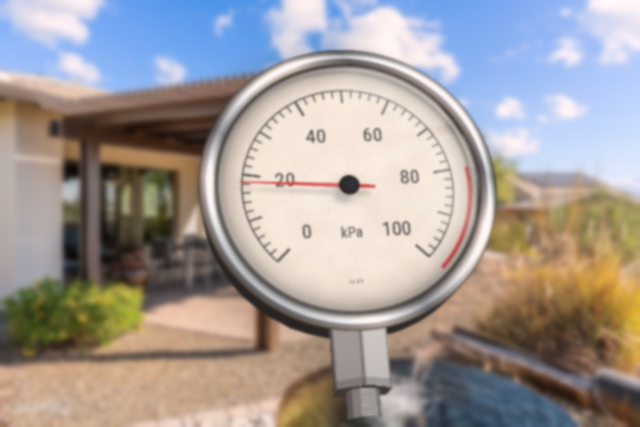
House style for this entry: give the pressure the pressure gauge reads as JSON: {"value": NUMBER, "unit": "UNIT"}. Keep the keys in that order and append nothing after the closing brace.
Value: {"value": 18, "unit": "kPa"}
